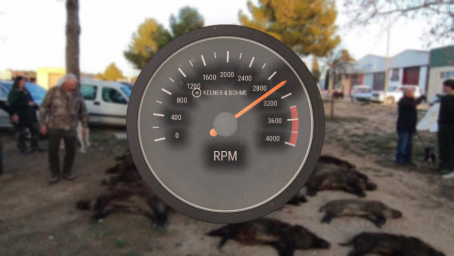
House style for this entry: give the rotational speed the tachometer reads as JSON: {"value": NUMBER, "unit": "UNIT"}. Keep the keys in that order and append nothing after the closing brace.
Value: {"value": 3000, "unit": "rpm"}
